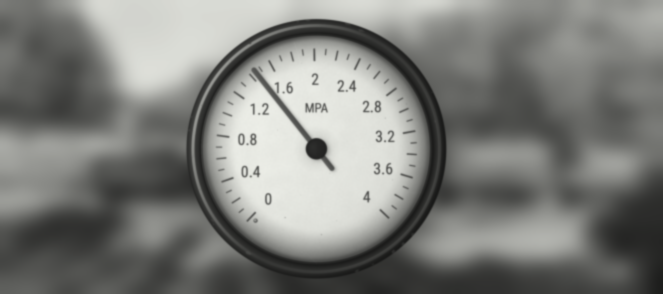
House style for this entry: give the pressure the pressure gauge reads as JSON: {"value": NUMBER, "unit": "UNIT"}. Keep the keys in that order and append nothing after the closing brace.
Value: {"value": 1.45, "unit": "MPa"}
